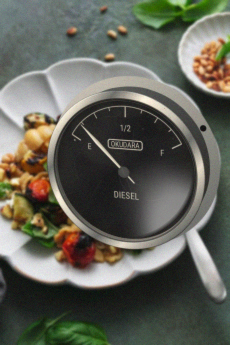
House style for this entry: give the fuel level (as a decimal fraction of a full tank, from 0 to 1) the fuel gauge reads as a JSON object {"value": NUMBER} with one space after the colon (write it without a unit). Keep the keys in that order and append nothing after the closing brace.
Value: {"value": 0.125}
